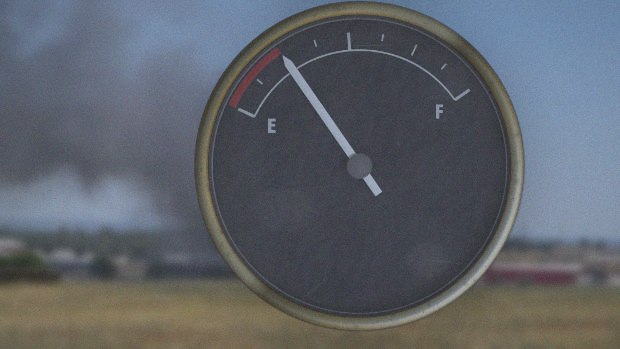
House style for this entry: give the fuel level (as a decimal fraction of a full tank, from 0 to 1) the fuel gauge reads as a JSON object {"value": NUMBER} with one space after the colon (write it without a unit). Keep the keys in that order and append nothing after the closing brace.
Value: {"value": 0.25}
